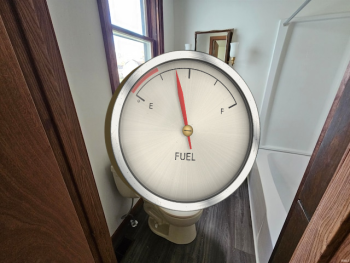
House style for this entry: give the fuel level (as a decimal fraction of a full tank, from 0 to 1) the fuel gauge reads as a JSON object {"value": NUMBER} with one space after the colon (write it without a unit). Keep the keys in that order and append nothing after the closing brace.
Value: {"value": 0.375}
